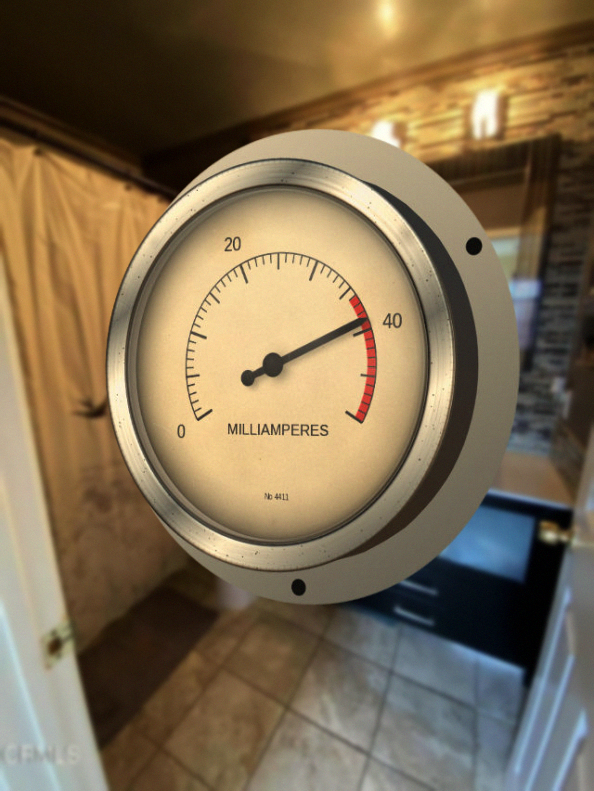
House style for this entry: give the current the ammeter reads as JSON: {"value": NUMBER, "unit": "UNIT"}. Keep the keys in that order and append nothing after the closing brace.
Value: {"value": 39, "unit": "mA"}
